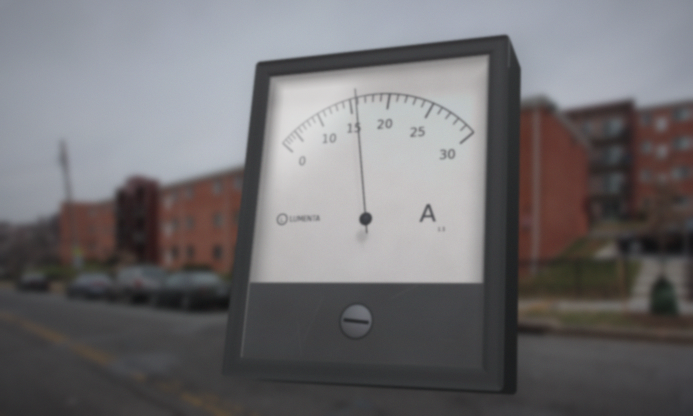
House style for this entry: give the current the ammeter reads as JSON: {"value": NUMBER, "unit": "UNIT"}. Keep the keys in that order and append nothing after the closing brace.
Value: {"value": 16, "unit": "A"}
